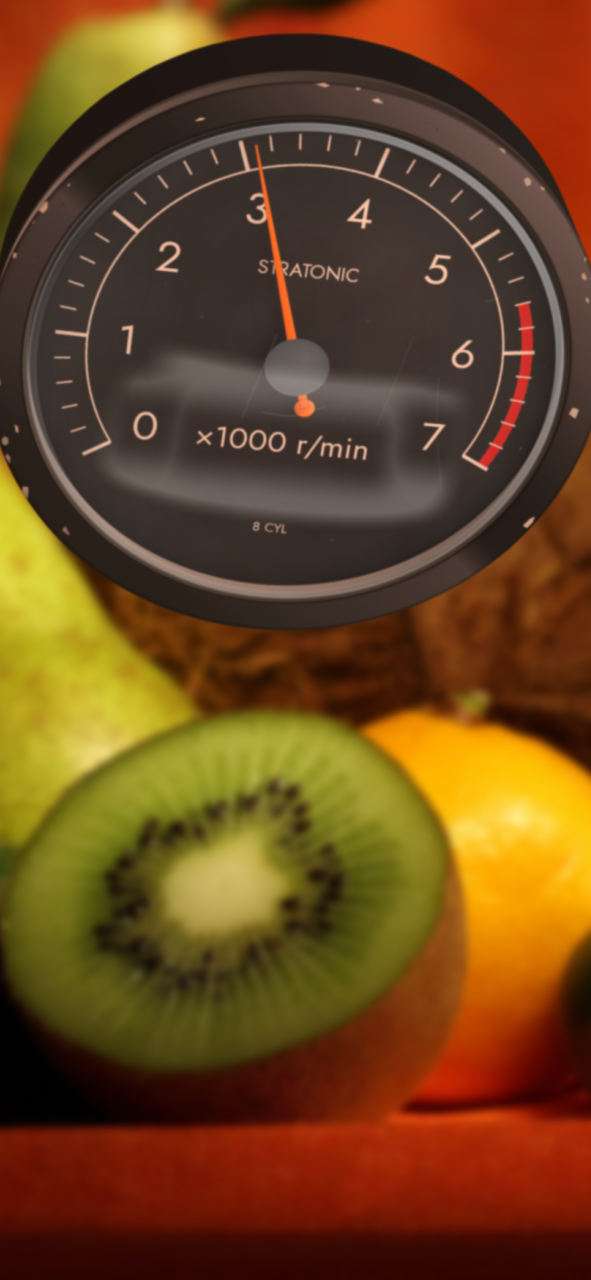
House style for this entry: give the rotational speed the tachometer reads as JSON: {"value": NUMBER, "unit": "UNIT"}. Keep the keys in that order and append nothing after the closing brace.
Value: {"value": 3100, "unit": "rpm"}
